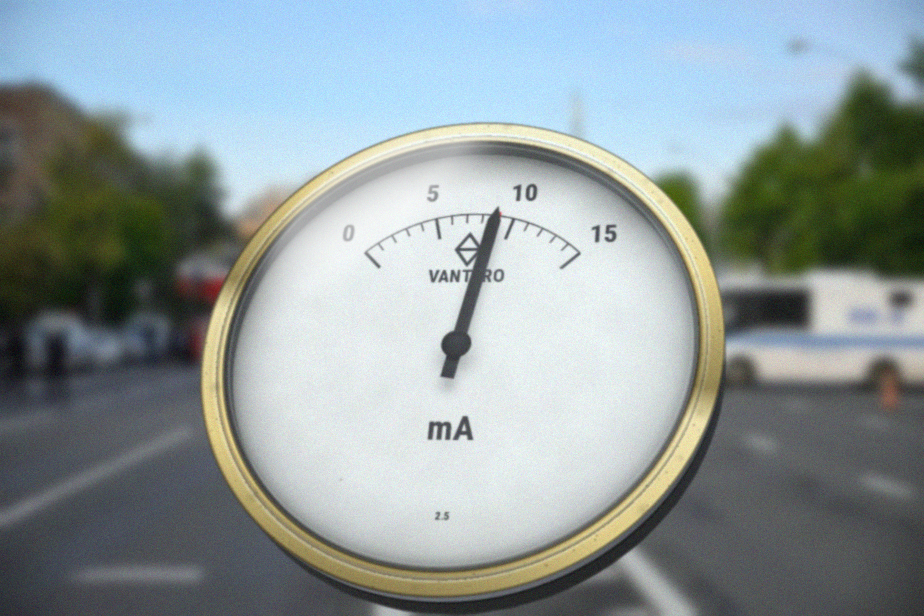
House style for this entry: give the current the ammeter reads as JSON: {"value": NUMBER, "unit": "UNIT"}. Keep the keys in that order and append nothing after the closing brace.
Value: {"value": 9, "unit": "mA"}
